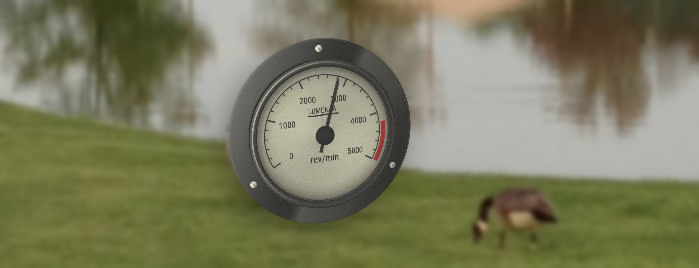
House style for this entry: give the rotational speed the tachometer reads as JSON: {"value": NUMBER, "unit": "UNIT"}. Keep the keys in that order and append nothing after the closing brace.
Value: {"value": 2800, "unit": "rpm"}
